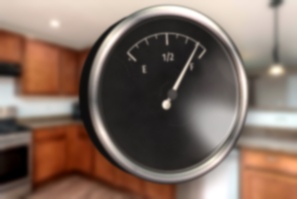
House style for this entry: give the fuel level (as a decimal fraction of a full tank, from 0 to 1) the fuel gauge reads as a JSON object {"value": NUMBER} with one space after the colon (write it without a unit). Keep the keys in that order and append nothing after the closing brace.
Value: {"value": 0.875}
